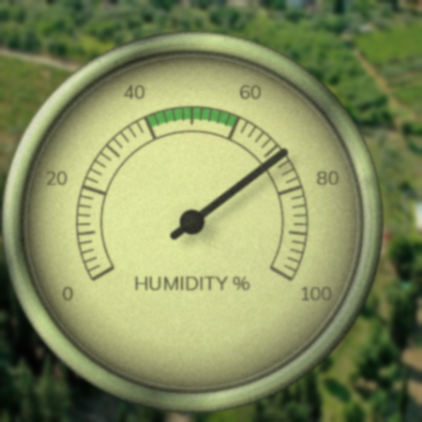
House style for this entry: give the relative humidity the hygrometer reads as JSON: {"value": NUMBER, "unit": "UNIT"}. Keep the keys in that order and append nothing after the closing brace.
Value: {"value": 72, "unit": "%"}
